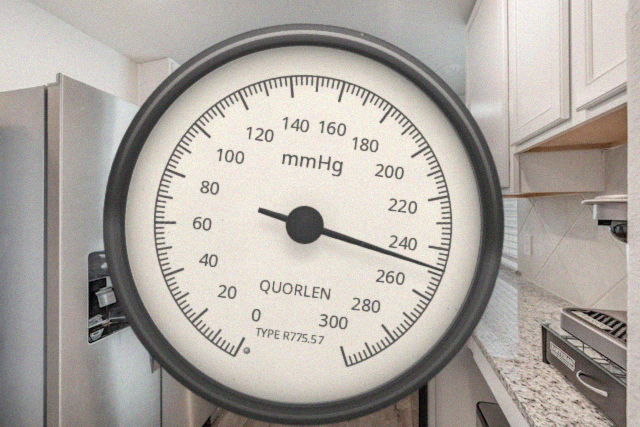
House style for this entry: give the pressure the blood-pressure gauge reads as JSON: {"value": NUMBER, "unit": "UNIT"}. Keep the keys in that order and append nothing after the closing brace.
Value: {"value": 248, "unit": "mmHg"}
